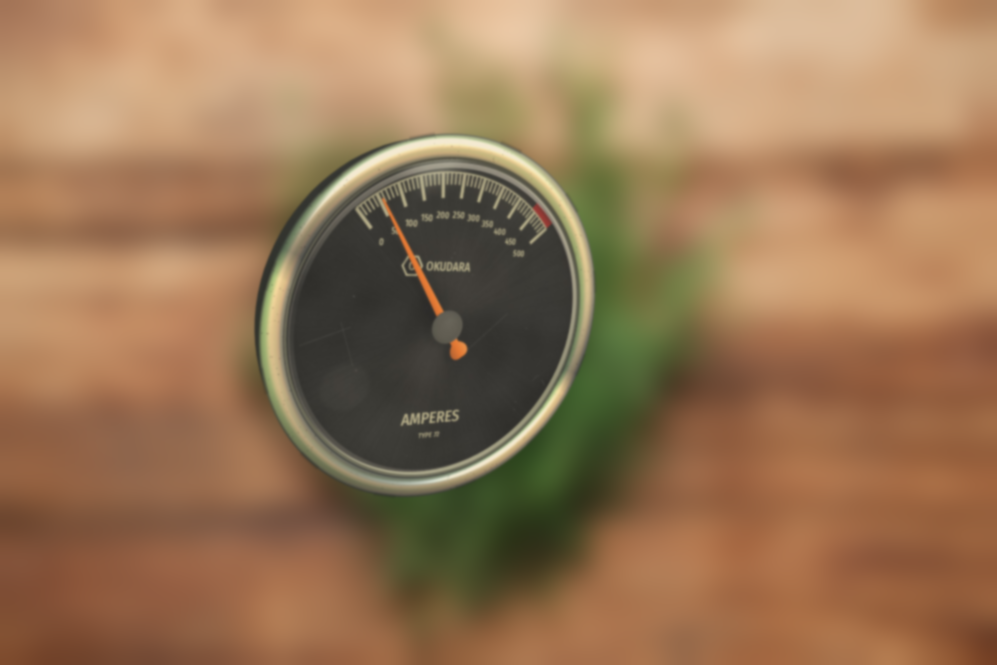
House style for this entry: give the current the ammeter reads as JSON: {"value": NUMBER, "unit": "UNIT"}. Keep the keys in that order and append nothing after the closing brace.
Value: {"value": 50, "unit": "A"}
